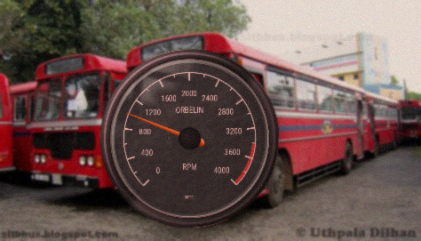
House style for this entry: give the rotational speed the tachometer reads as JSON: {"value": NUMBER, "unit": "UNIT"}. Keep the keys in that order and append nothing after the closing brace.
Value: {"value": 1000, "unit": "rpm"}
